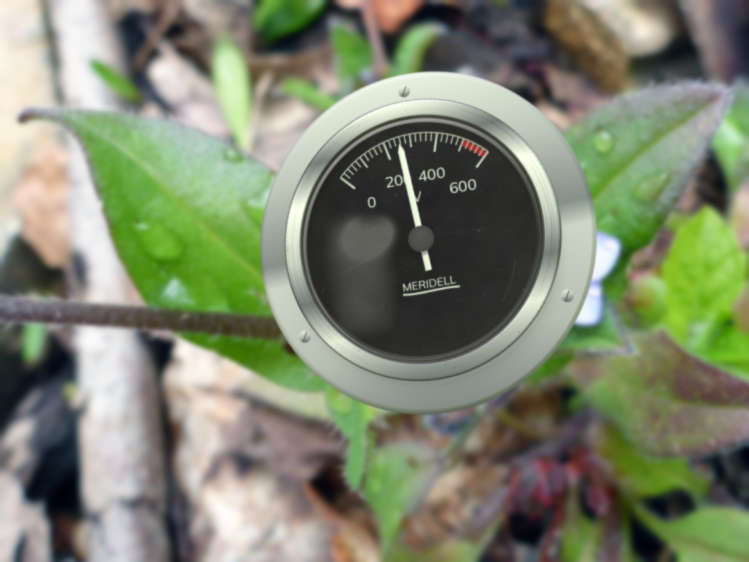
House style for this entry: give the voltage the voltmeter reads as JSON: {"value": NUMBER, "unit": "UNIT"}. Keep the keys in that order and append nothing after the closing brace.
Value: {"value": 260, "unit": "V"}
